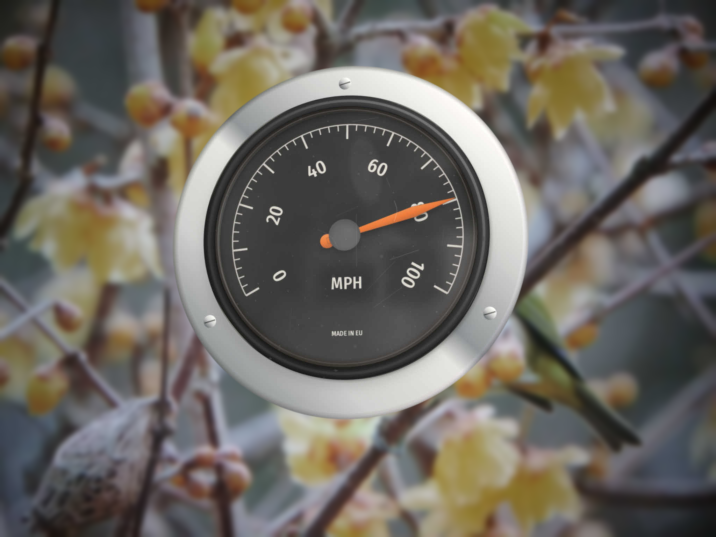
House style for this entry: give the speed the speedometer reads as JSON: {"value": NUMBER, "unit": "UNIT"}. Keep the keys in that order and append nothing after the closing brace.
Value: {"value": 80, "unit": "mph"}
